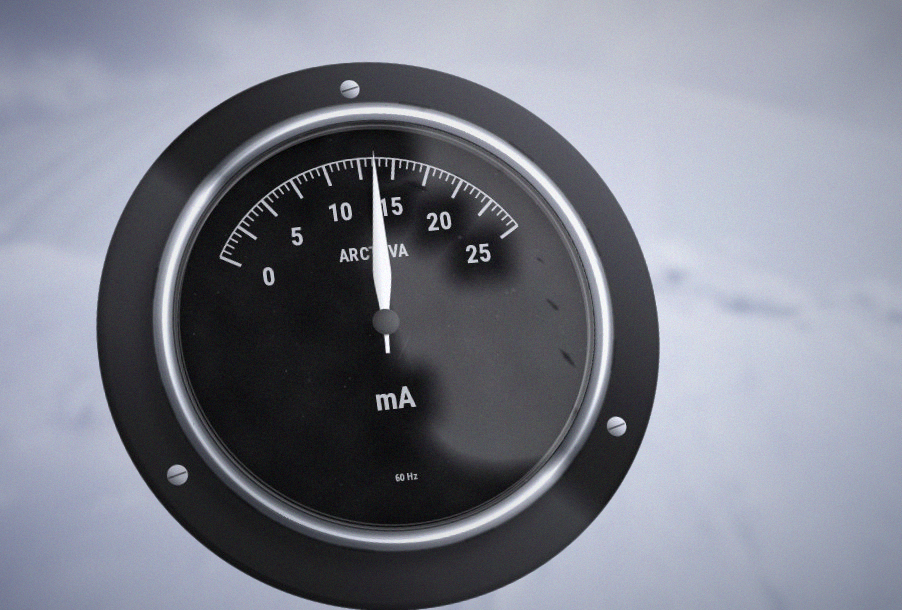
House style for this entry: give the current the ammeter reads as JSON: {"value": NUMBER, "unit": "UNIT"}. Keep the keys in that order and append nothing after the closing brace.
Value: {"value": 13.5, "unit": "mA"}
